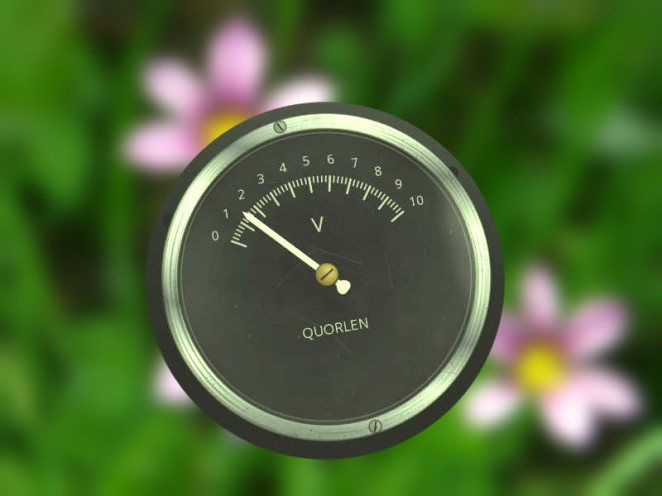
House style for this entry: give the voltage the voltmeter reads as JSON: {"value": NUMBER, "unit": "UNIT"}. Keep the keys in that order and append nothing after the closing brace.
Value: {"value": 1.4, "unit": "V"}
